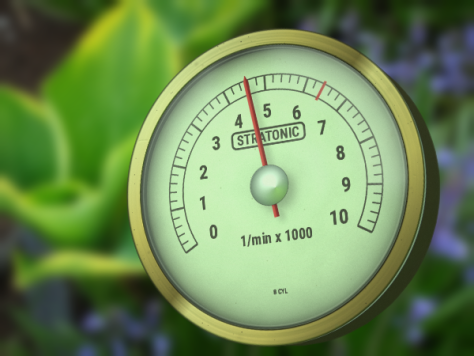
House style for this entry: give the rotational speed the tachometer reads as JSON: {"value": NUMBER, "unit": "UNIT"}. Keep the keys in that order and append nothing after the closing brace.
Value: {"value": 4600, "unit": "rpm"}
